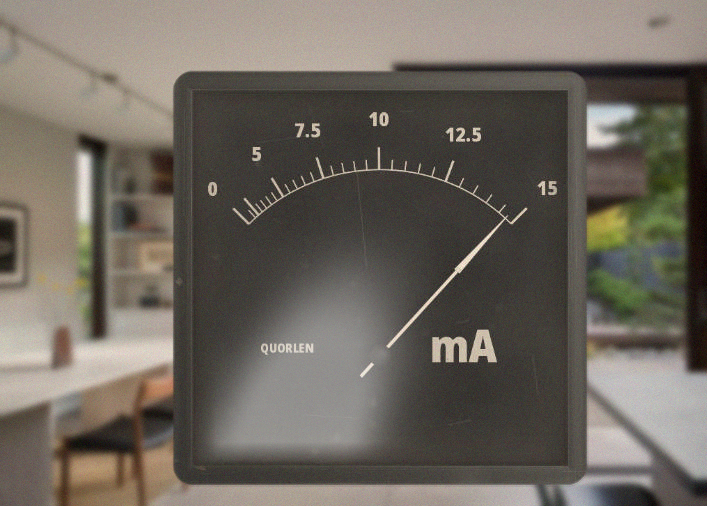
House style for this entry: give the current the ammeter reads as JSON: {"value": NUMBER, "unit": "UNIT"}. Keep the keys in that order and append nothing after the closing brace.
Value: {"value": 14.75, "unit": "mA"}
